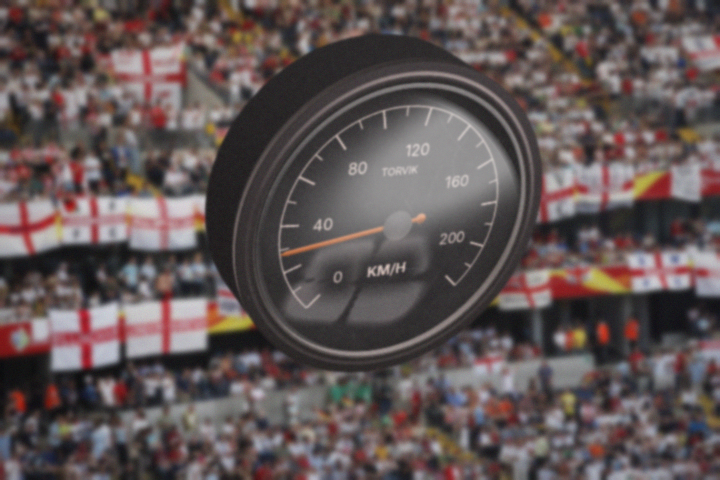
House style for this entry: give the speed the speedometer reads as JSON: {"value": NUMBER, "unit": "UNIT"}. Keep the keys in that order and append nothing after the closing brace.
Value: {"value": 30, "unit": "km/h"}
